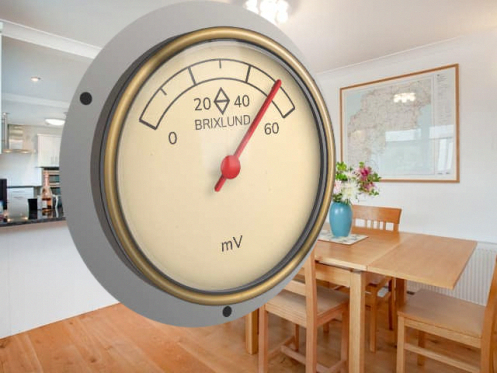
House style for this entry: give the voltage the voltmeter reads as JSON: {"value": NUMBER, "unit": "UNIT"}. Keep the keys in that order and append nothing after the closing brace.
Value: {"value": 50, "unit": "mV"}
